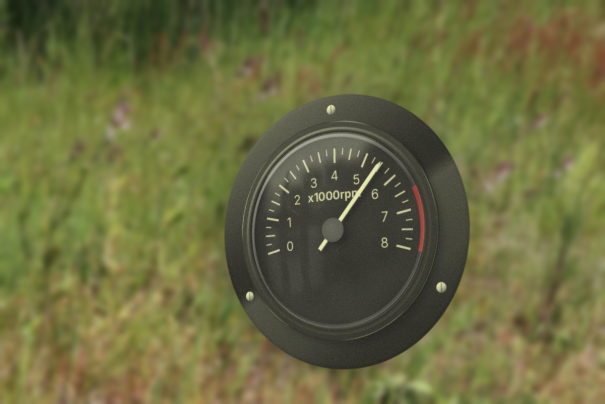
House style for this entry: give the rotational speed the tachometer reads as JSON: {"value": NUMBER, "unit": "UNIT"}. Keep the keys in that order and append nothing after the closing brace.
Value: {"value": 5500, "unit": "rpm"}
